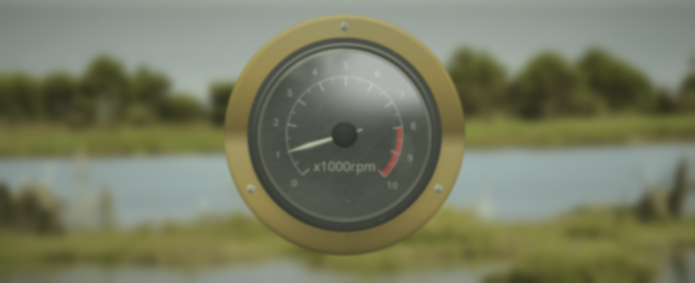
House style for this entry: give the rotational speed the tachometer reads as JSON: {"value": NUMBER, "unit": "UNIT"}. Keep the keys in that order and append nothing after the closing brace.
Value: {"value": 1000, "unit": "rpm"}
